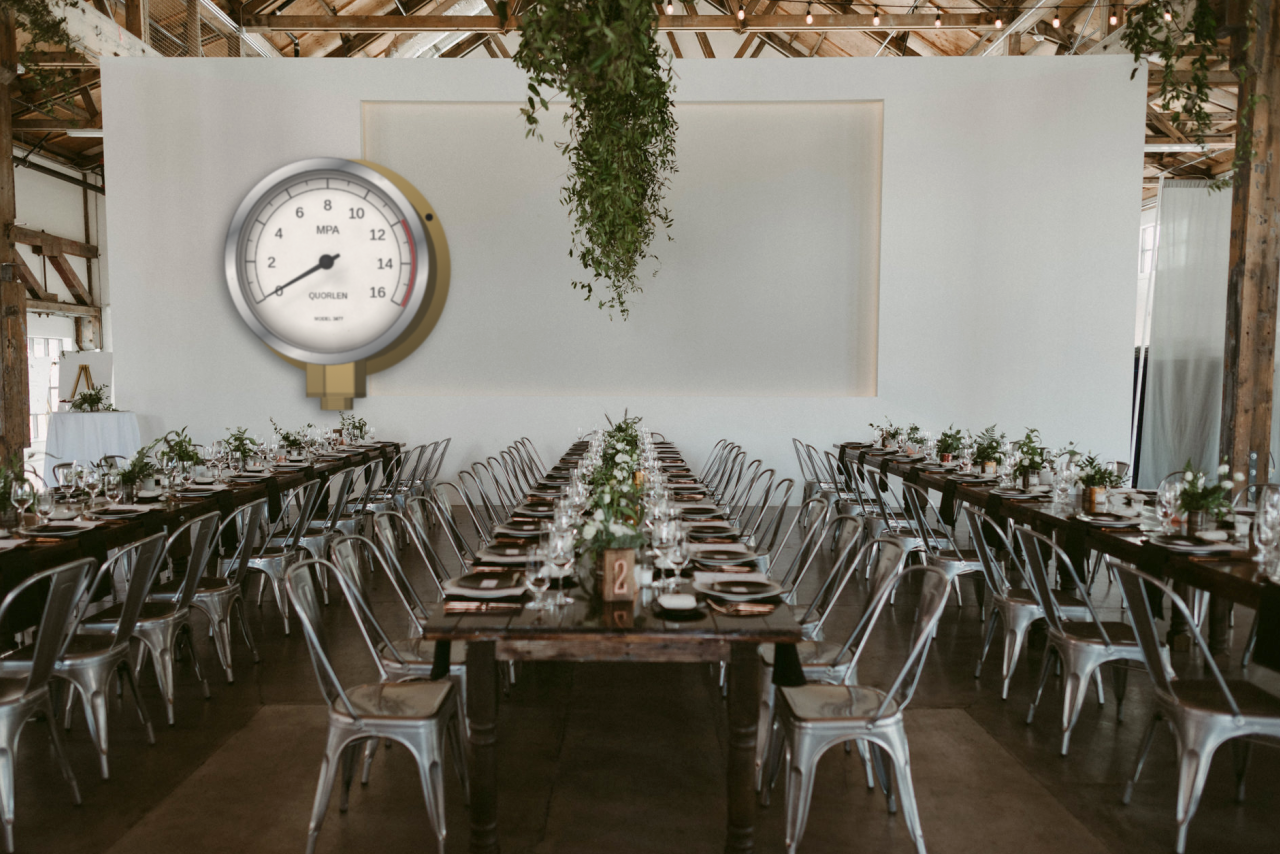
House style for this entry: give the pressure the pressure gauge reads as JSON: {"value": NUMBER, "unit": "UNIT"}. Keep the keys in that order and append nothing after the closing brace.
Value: {"value": 0, "unit": "MPa"}
